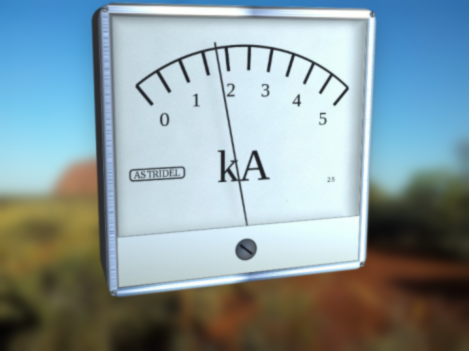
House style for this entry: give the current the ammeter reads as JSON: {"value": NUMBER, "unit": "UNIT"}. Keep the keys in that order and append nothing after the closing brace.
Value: {"value": 1.75, "unit": "kA"}
